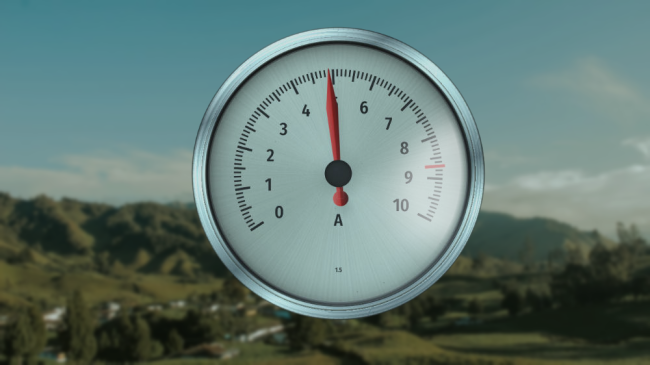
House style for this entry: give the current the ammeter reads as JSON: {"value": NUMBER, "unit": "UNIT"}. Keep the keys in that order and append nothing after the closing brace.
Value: {"value": 4.9, "unit": "A"}
